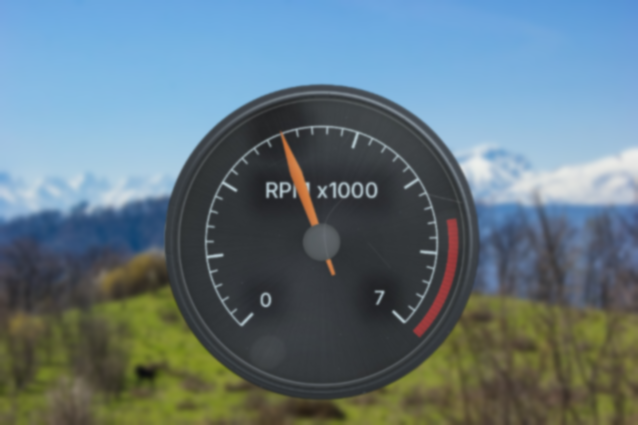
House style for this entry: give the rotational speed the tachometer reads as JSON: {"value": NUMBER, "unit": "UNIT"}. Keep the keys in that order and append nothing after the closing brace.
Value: {"value": 3000, "unit": "rpm"}
